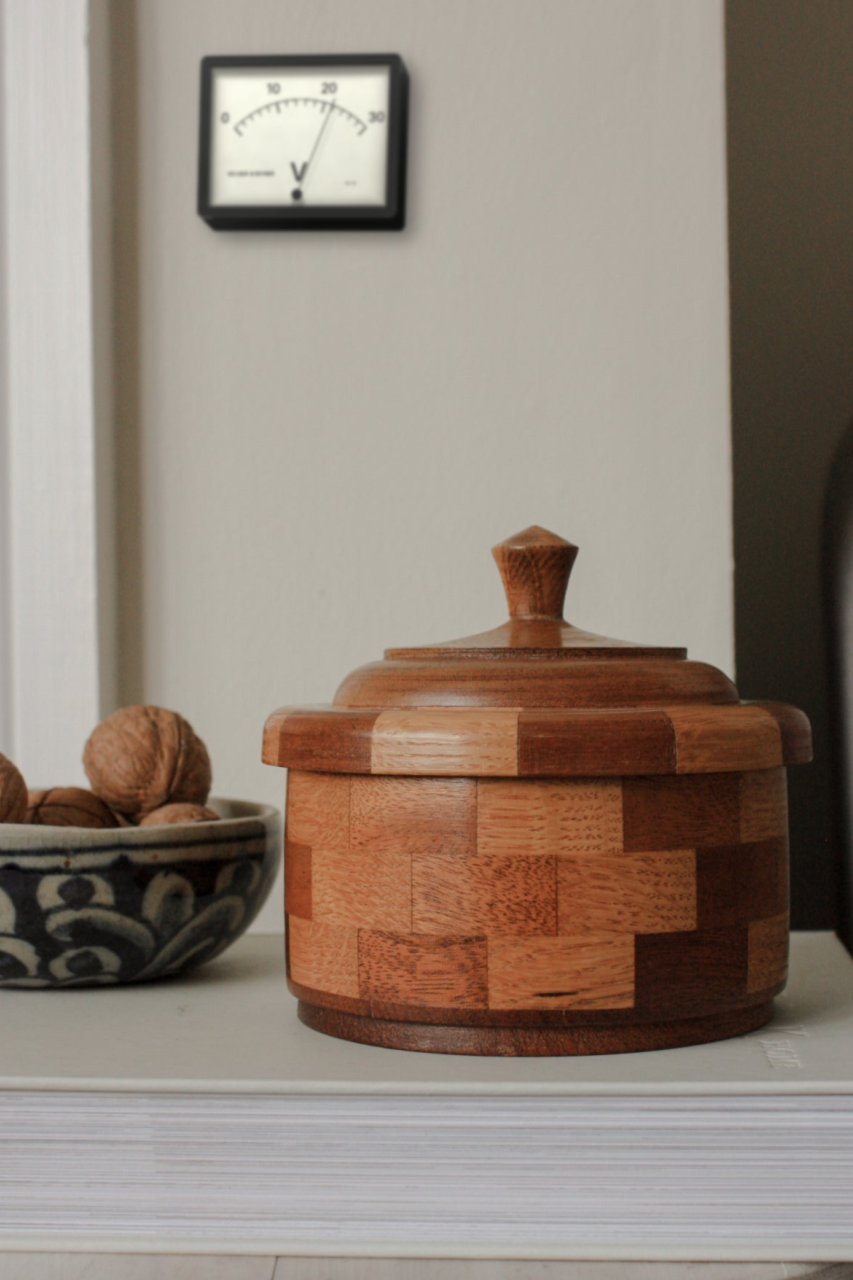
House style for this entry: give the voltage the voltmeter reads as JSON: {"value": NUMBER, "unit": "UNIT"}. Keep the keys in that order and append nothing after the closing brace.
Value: {"value": 22, "unit": "V"}
